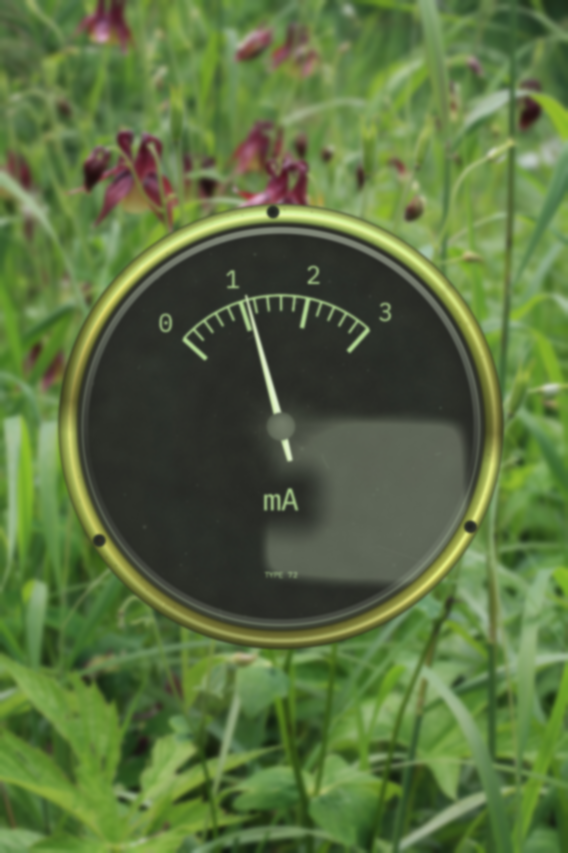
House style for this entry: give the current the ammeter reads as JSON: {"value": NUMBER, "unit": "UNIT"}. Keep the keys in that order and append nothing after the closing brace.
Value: {"value": 1.1, "unit": "mA"}
